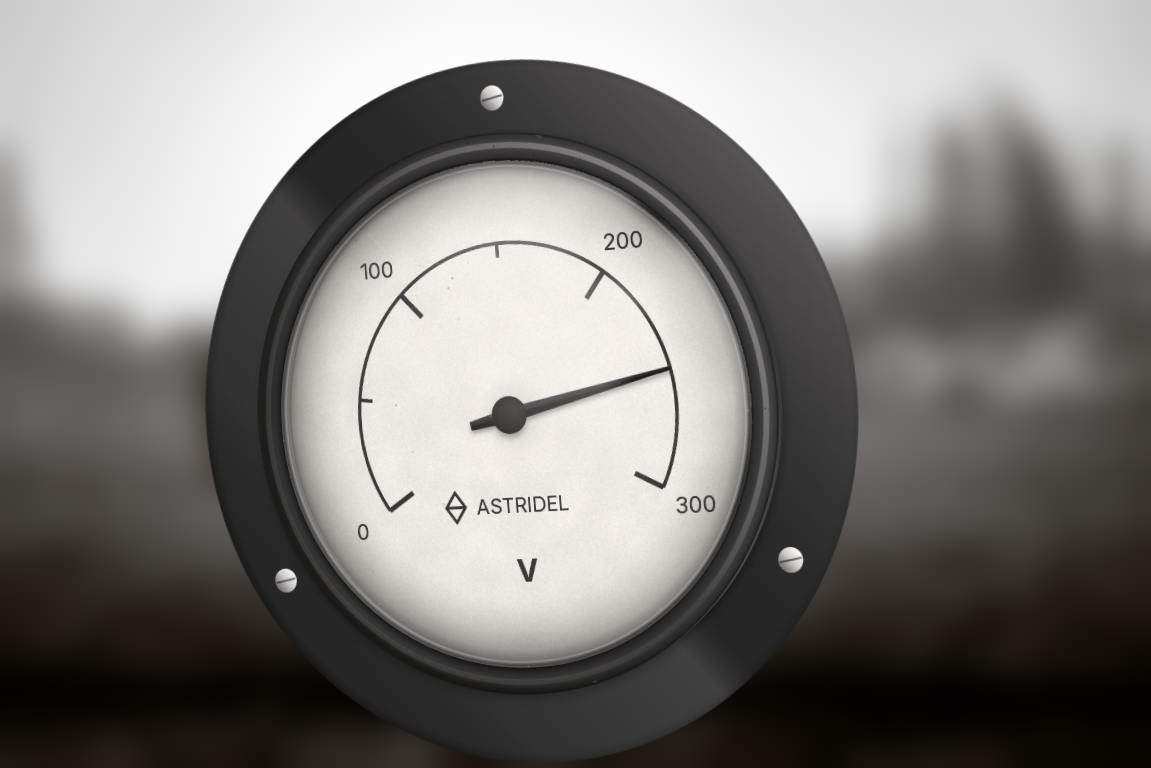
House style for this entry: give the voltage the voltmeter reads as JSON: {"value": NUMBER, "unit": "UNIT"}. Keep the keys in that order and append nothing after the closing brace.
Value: {"value": 250, "unit": "V"}
